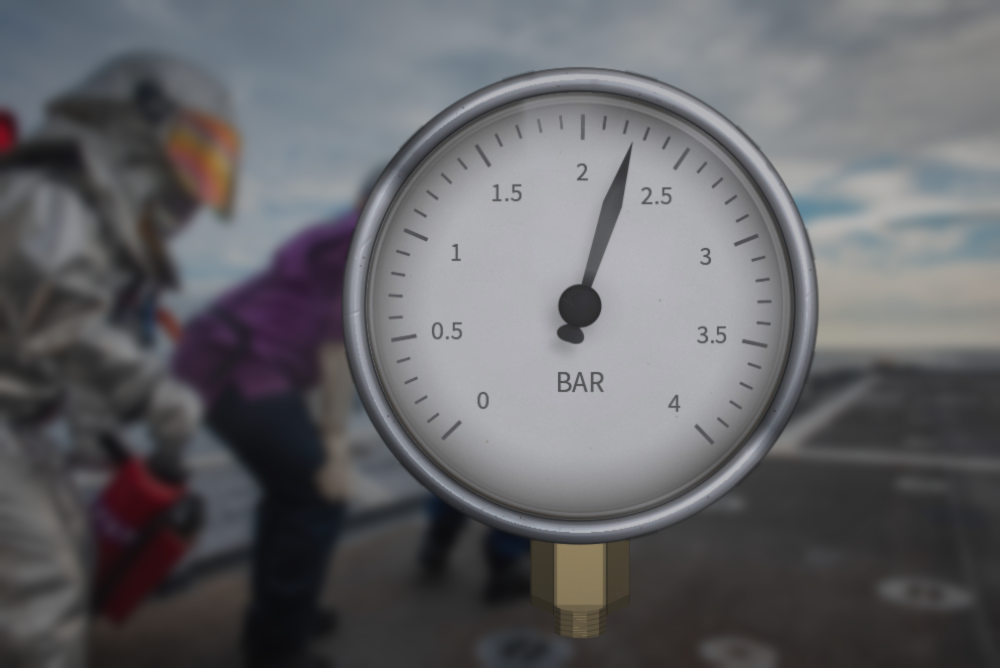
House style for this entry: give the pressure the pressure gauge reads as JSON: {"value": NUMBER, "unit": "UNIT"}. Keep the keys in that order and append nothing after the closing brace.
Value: {"value": 2.25, "unit": "bar"}
